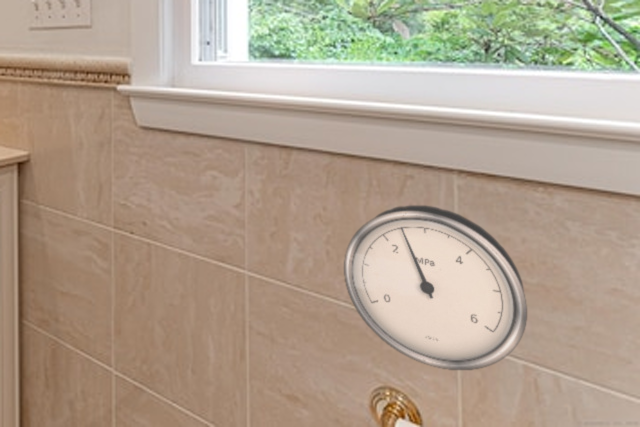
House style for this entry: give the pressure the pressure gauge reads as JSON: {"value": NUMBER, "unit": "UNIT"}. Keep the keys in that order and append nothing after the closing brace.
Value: {"value": 2.5, "unit": "MPa"}
